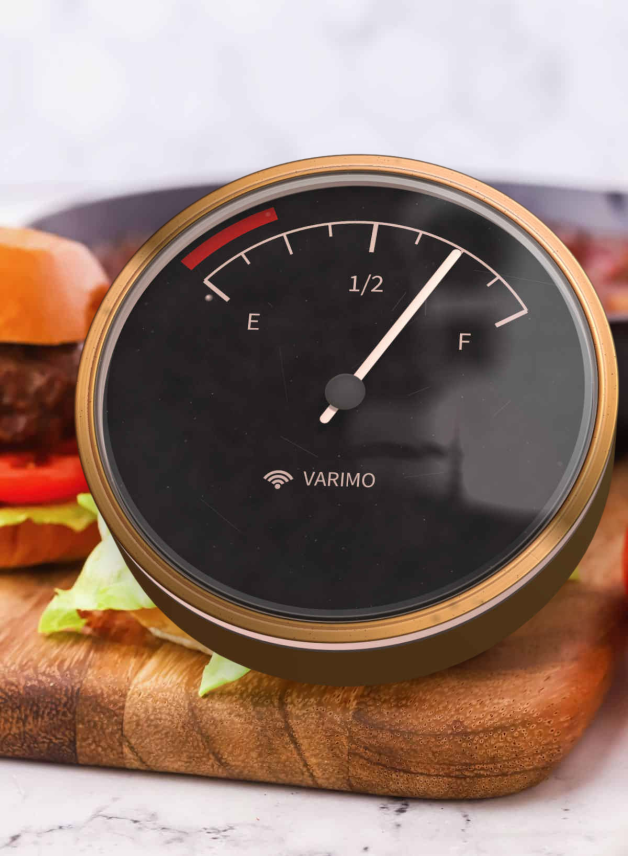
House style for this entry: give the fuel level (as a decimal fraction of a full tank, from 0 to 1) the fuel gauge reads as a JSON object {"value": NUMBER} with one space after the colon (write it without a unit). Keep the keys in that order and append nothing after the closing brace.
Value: {"value": 0.75}
